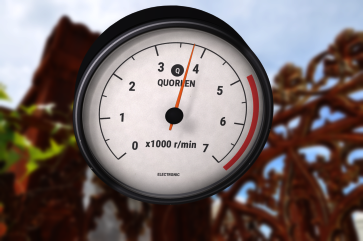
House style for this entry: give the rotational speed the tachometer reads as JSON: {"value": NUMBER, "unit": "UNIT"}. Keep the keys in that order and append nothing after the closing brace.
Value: {"value": 3750, "unit": "rpm"}
